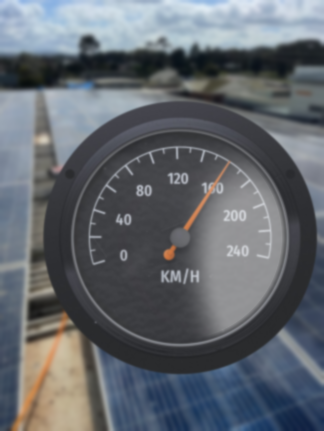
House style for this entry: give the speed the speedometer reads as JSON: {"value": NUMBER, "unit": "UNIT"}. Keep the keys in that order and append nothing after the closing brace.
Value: {"value": 160, "unit": "km/h"}
